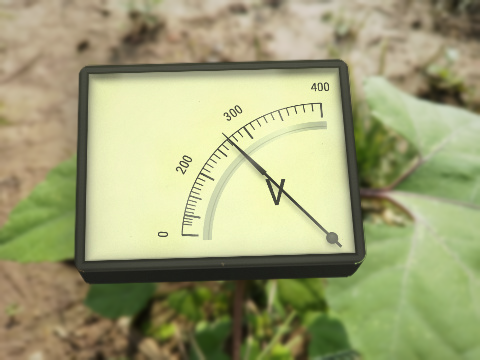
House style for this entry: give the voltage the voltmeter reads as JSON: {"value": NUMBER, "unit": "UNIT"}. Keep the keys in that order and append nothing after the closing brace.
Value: {"value": 270, "unit": "V"}
